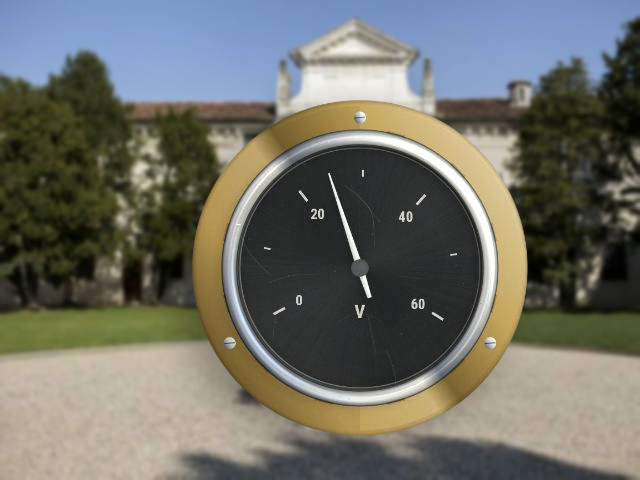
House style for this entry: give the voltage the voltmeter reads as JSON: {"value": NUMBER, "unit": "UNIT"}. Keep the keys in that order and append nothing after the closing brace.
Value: {"value": 25, "unit": "V"}
